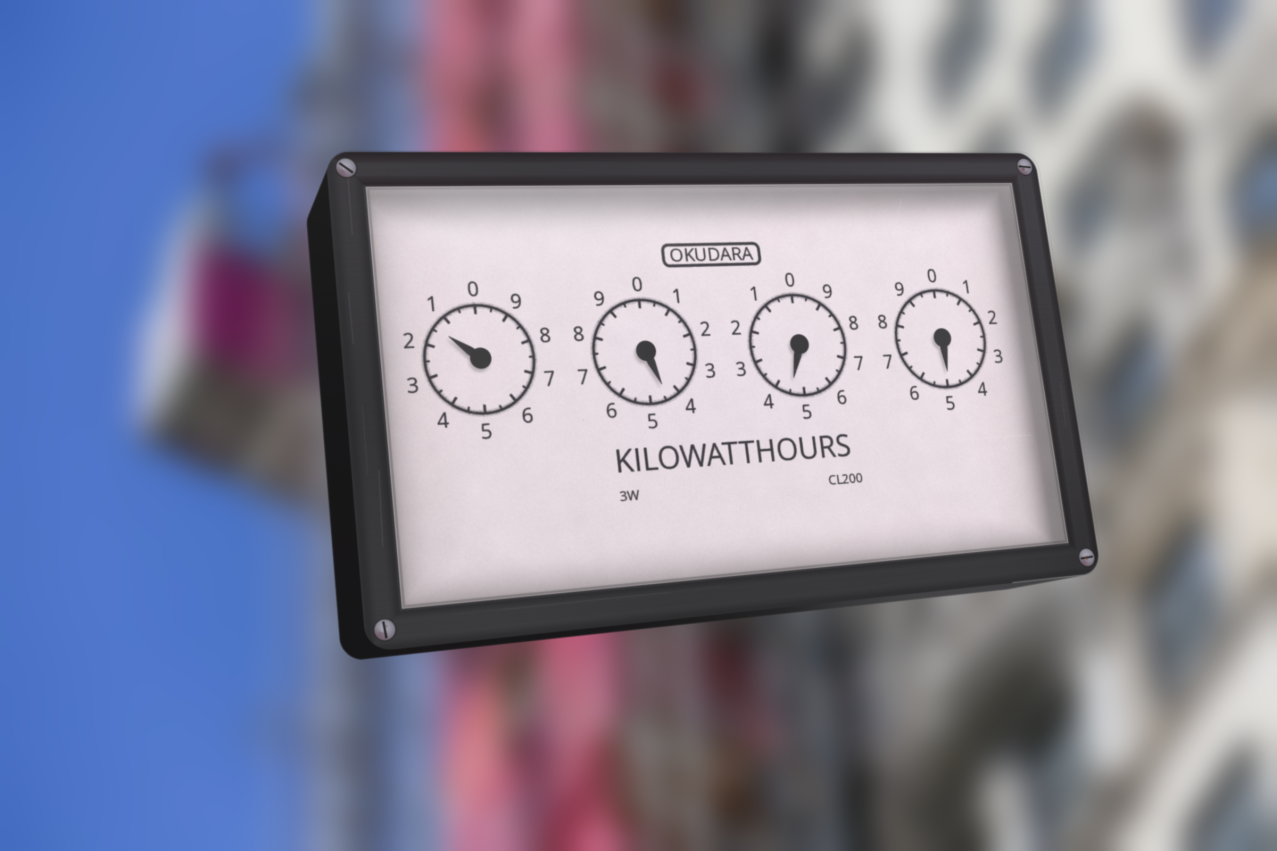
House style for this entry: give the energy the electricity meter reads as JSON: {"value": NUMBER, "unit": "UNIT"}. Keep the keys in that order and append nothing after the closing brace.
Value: {"value": 1445, "unit": "kWh"}
